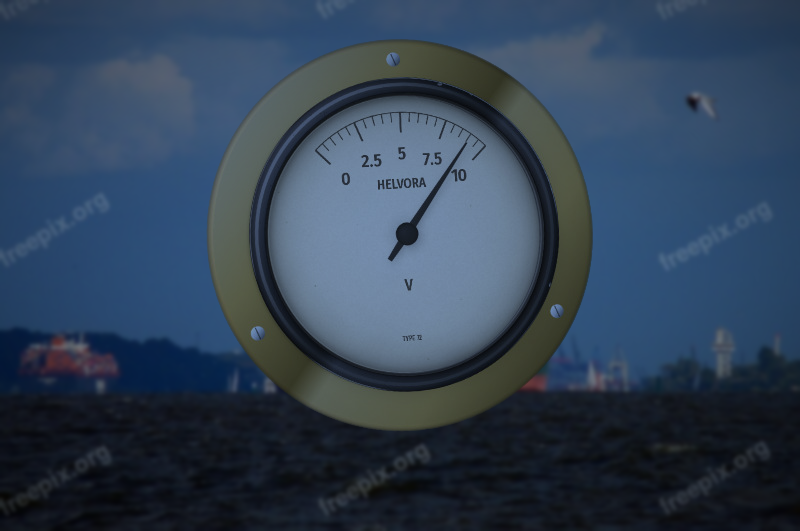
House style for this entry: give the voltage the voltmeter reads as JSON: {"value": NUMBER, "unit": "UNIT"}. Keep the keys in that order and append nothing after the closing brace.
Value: {"value": 9, "unit": "V"}
